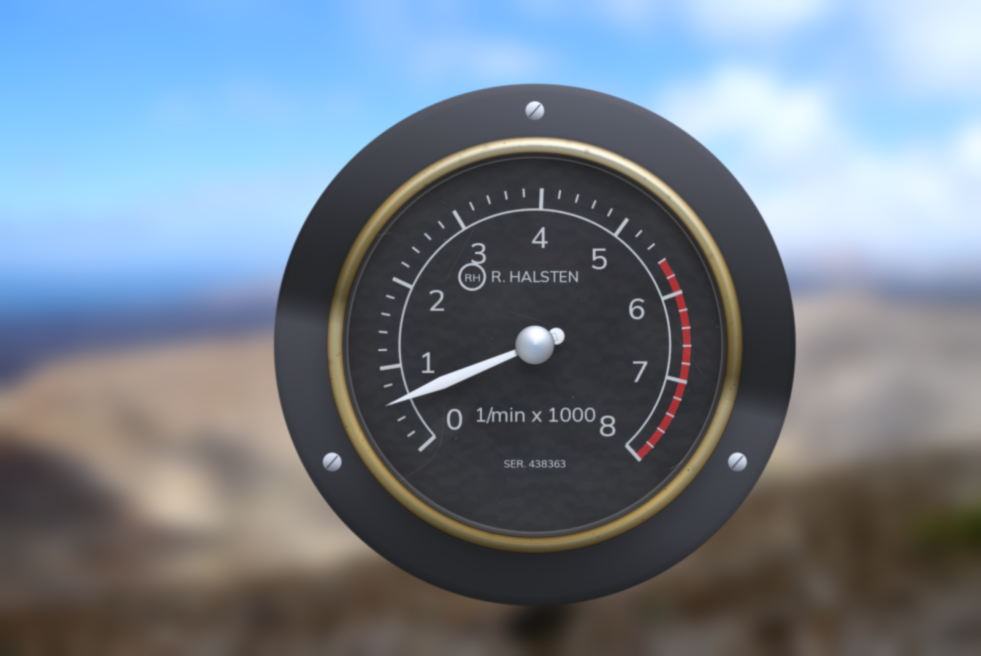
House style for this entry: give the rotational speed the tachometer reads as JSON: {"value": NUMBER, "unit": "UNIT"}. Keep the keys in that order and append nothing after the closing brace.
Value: {"value": 600, "unit": "rpm"}
